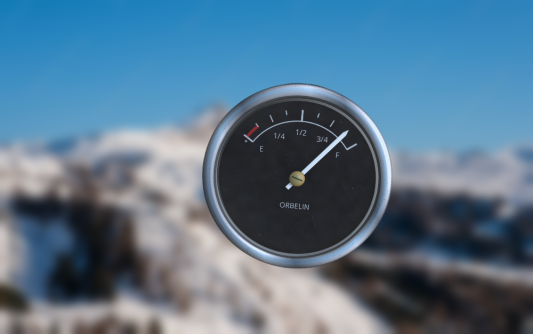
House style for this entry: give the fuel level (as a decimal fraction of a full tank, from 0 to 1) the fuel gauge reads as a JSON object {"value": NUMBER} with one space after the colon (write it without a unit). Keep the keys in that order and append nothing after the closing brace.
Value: {"value": 0.875}
